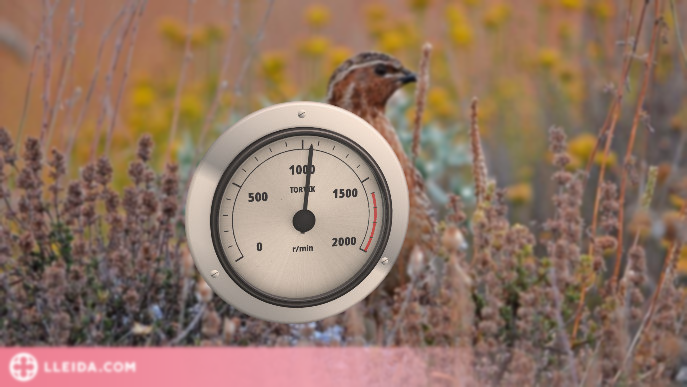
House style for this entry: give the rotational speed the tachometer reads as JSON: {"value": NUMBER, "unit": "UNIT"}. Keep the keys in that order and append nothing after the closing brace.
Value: {"value": 1050, "unit": "rpm"}
